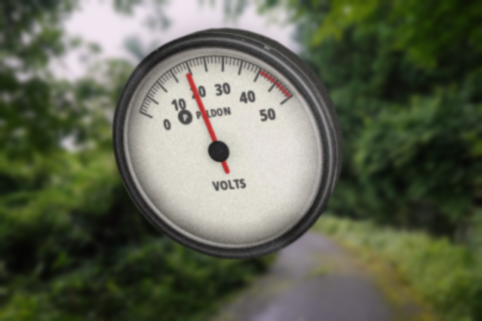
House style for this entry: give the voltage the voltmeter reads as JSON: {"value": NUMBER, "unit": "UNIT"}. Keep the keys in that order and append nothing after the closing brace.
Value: {"value": 20, "unit": "V"}
